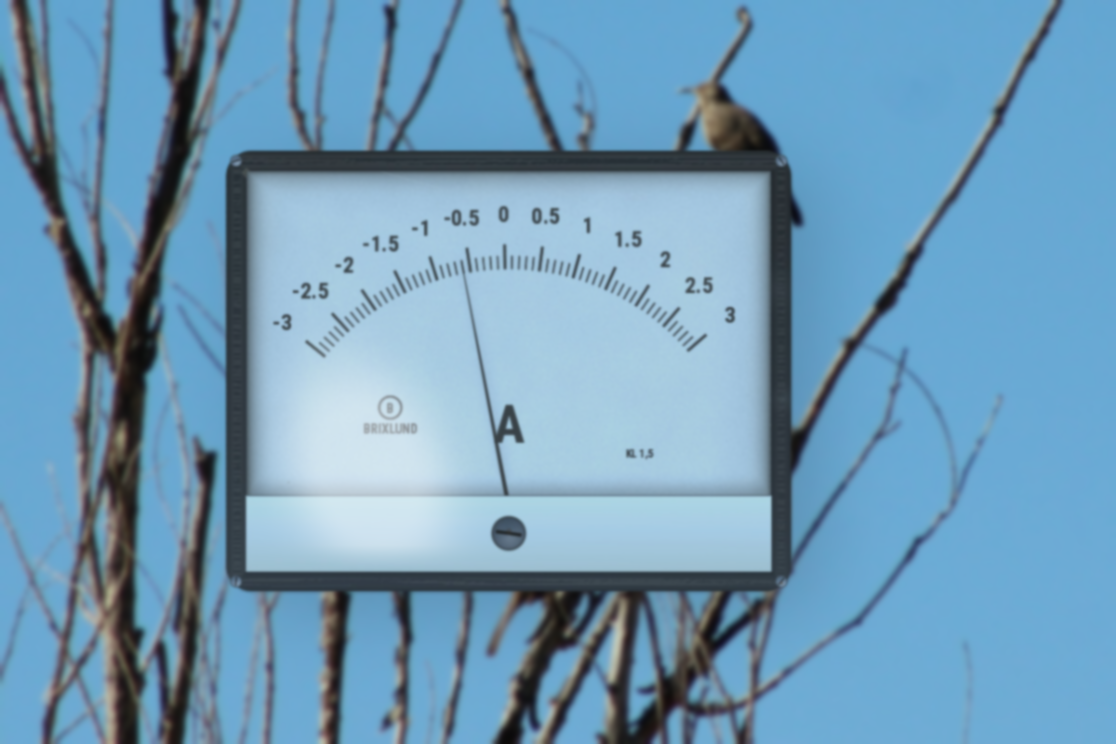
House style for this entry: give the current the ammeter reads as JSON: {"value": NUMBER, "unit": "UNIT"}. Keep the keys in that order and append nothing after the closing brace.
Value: {"value": -0.6, "unit": "A"}
